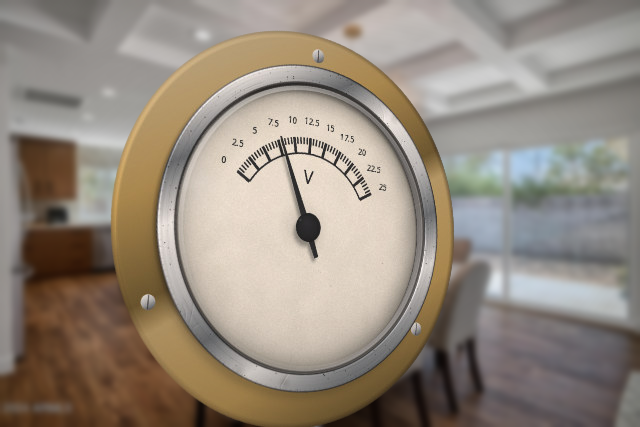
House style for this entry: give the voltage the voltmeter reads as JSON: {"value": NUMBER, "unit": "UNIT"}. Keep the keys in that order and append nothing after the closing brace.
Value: {"value": 7.5, "unit": "V"}
